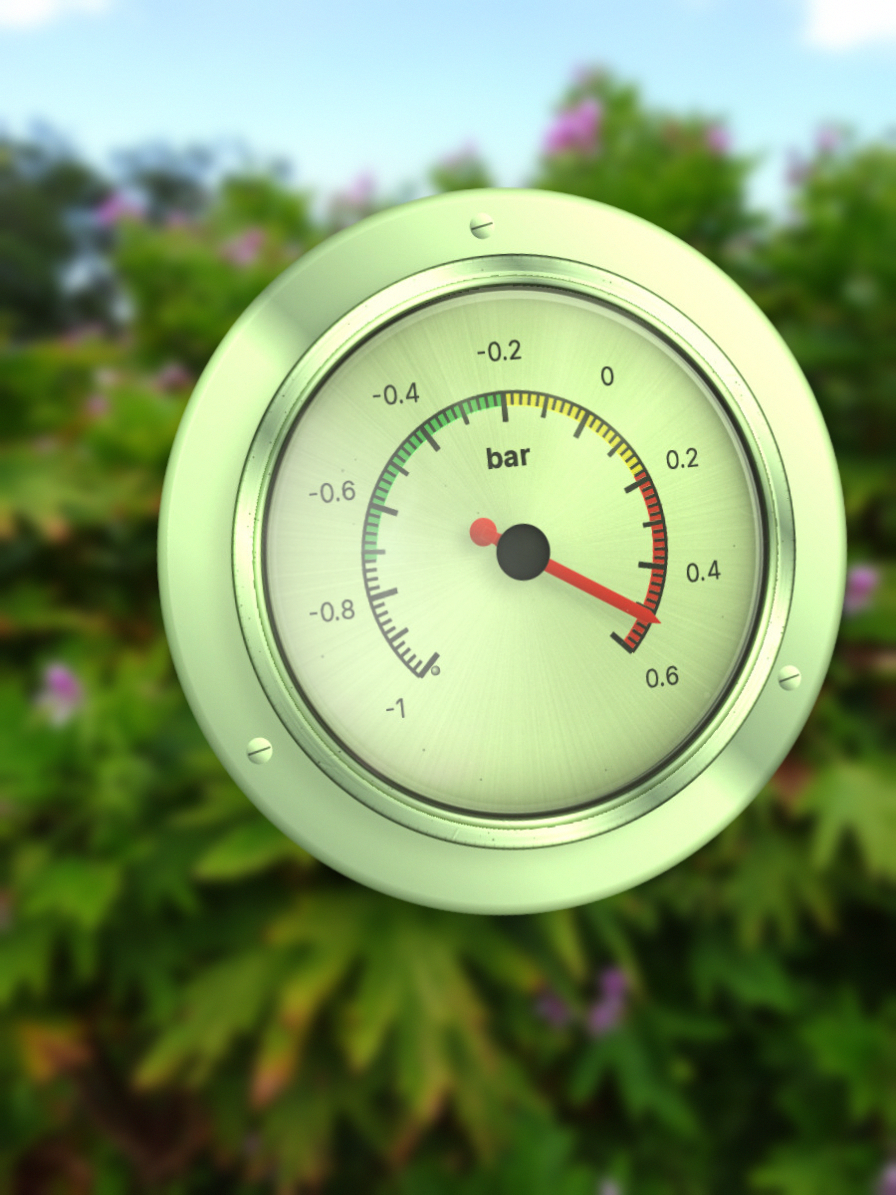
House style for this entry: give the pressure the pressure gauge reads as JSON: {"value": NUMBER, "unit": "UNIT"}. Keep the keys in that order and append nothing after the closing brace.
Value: {"value": 0.52, "unit": "bar"}
